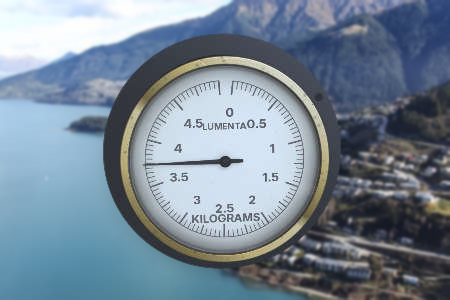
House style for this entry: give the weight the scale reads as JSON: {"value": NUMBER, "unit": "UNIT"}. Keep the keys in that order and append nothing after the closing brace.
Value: {"value": 3.75, "unit": "kg"}
